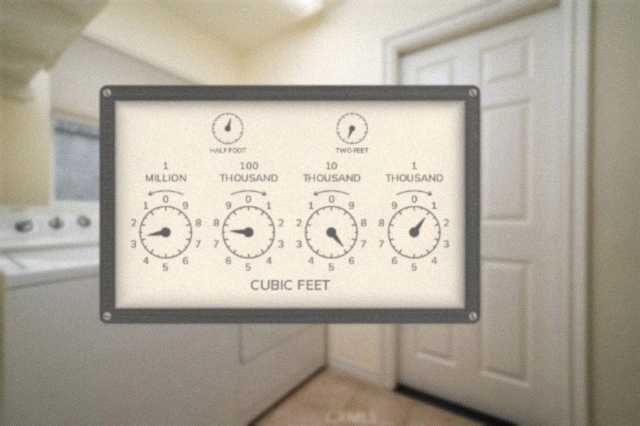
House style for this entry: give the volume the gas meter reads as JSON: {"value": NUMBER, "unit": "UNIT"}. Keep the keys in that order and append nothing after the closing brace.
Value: {"value": 276100, "unit": "ft³"}
